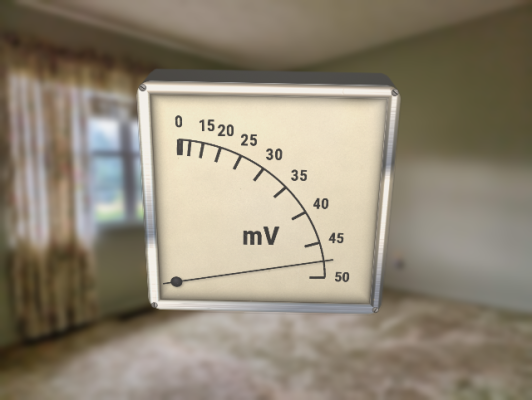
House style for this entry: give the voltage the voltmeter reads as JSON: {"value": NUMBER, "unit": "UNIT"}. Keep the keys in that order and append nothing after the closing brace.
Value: {"value": 47.5, "unit": "mV"}
